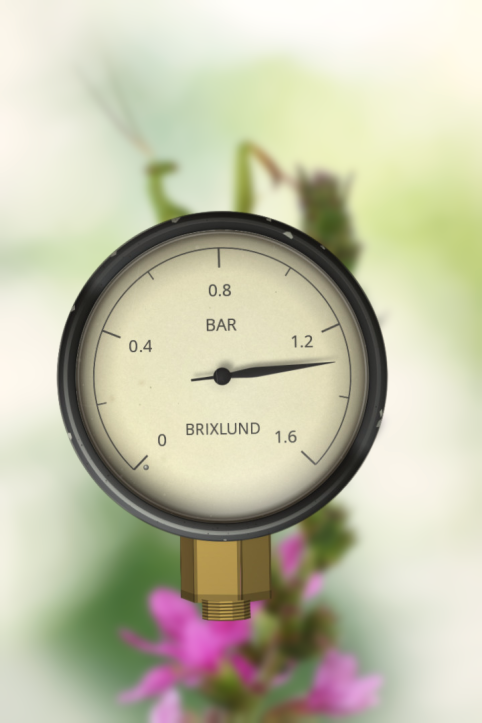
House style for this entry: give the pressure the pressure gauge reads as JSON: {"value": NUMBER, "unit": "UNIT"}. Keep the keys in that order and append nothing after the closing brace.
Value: {"value": 1.3, "unit": "bar"}
